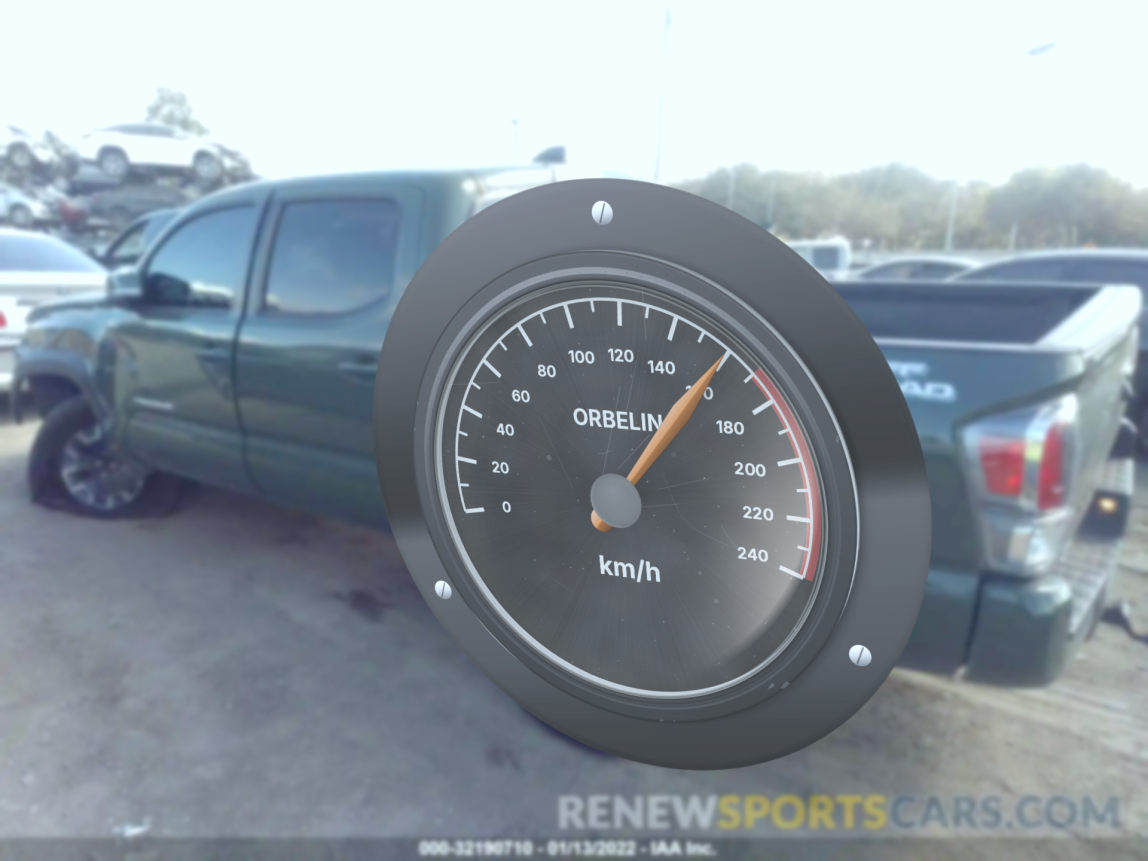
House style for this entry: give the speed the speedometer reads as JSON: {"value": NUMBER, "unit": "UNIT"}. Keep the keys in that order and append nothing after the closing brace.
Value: {"value": 160, "unit": "km/h"}
